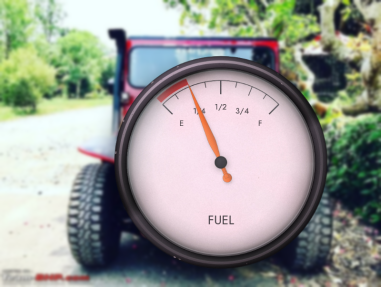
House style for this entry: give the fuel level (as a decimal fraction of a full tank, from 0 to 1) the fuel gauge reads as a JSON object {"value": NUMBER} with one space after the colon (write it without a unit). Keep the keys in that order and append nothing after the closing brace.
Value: {"value": 0.25}
